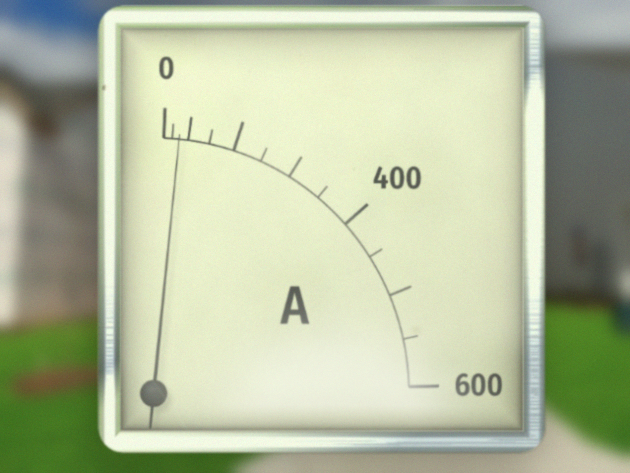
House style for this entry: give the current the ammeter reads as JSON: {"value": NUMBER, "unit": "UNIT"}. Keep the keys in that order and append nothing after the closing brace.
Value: {"value": 75, "unit": "A"}
